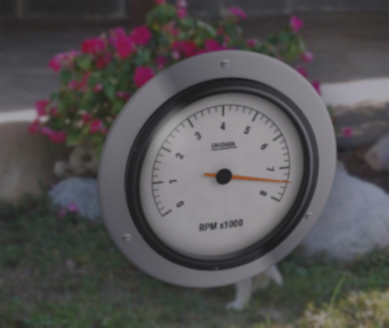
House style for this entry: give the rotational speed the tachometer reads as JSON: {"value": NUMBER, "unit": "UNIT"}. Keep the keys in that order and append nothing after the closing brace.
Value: {"value": 7400, "unit": "rpm"}
